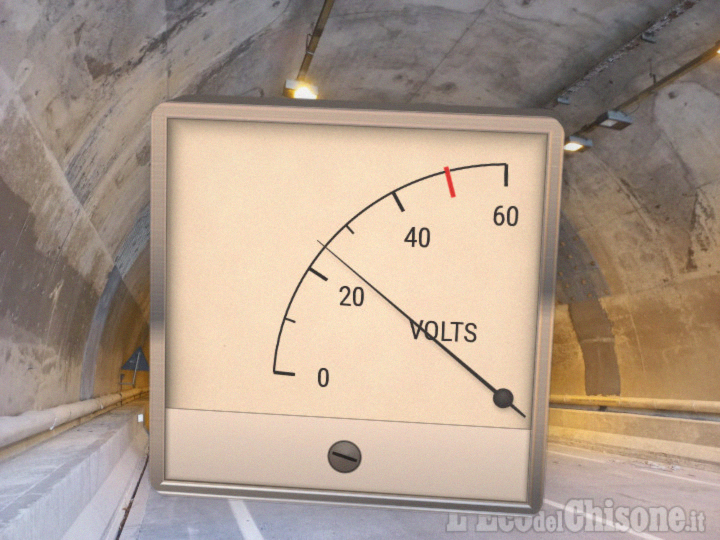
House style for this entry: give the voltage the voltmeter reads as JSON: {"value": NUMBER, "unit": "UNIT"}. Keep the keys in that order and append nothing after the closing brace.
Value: {"value": 25, "unit": "V"}
